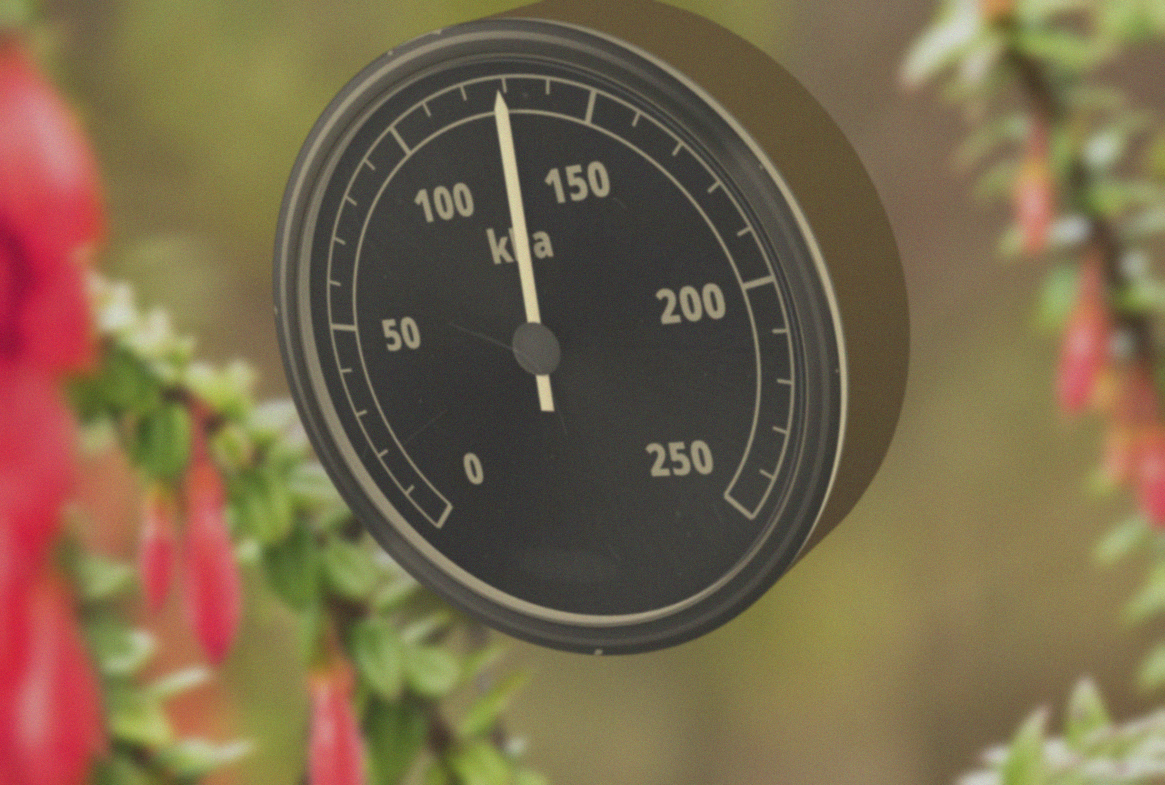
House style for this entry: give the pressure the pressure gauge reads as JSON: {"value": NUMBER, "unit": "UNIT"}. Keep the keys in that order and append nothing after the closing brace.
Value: {"value": 130, "unit": "kPa"}
